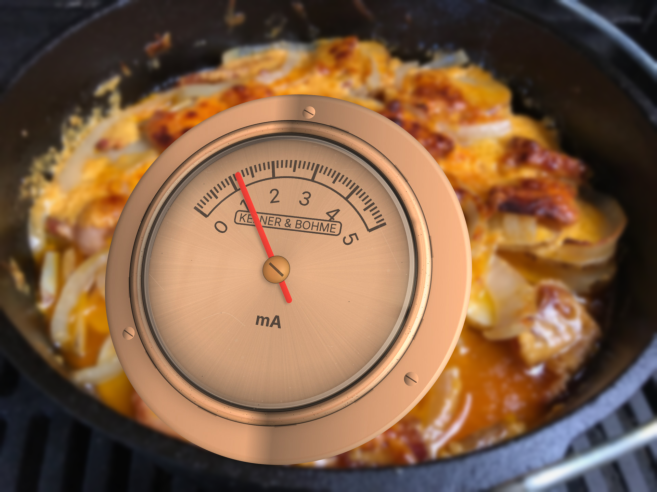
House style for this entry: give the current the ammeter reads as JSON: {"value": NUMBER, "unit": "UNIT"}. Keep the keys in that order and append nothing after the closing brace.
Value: {"value": 1.2, "unit": "mA"}
